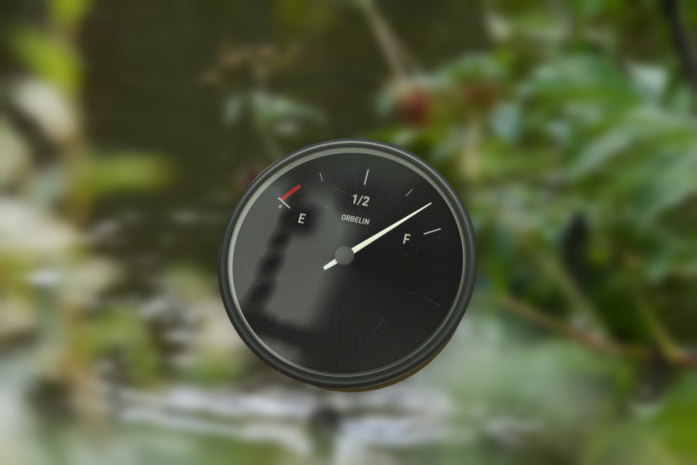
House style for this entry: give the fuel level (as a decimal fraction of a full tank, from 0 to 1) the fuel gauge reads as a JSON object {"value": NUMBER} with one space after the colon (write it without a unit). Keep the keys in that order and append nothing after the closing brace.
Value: {"value": 0.875}
